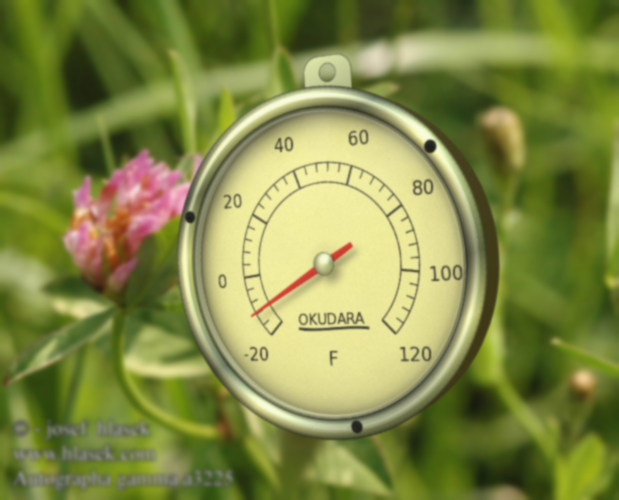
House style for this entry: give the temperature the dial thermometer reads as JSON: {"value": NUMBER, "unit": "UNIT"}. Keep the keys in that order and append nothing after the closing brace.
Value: {"value": -12, "unit": "°F"}
